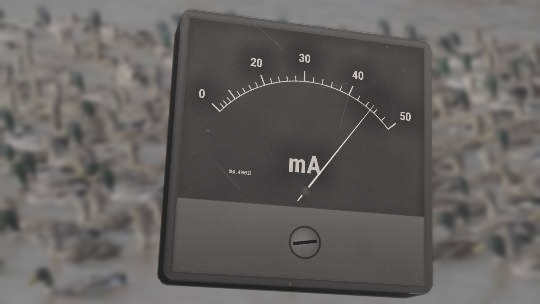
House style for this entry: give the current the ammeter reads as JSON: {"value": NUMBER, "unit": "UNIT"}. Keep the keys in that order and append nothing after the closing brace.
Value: {"value": 45, "unit": "mA"}
